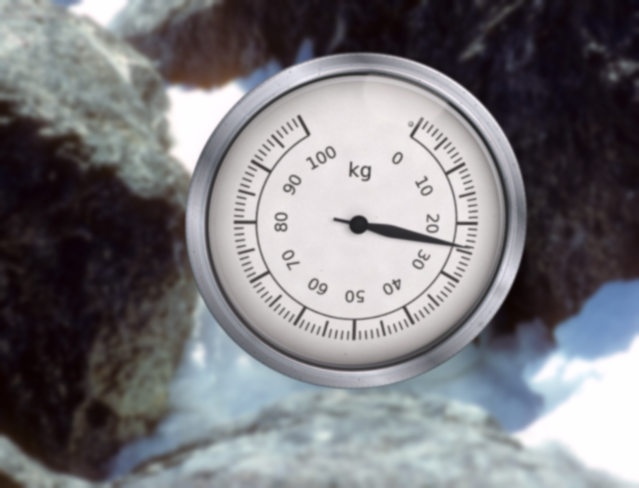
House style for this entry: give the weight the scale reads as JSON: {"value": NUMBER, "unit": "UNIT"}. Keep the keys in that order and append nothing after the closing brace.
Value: {"value": 24, "unit": "kg"}
